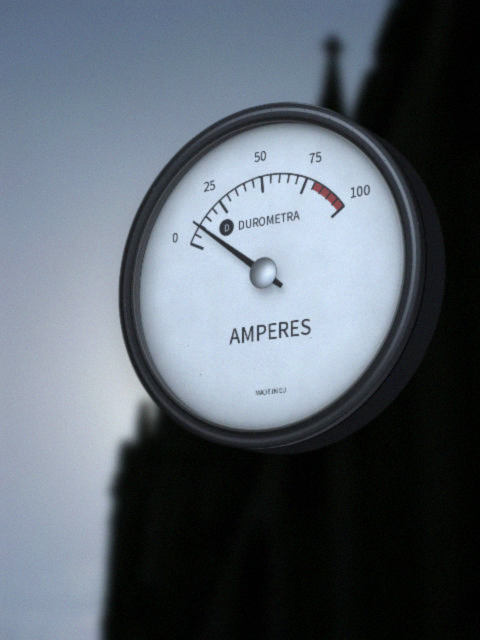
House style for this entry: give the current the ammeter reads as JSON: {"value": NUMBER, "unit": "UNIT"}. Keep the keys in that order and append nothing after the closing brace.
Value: {"value": 10, "unit": "A"}
